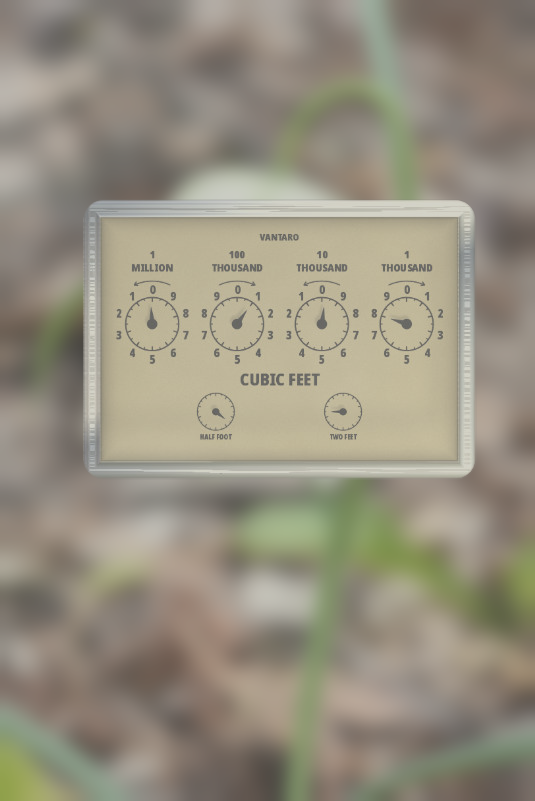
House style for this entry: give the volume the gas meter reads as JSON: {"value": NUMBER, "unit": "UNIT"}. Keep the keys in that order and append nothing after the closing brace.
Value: {"value": 9800, "unit": "ft³"}
